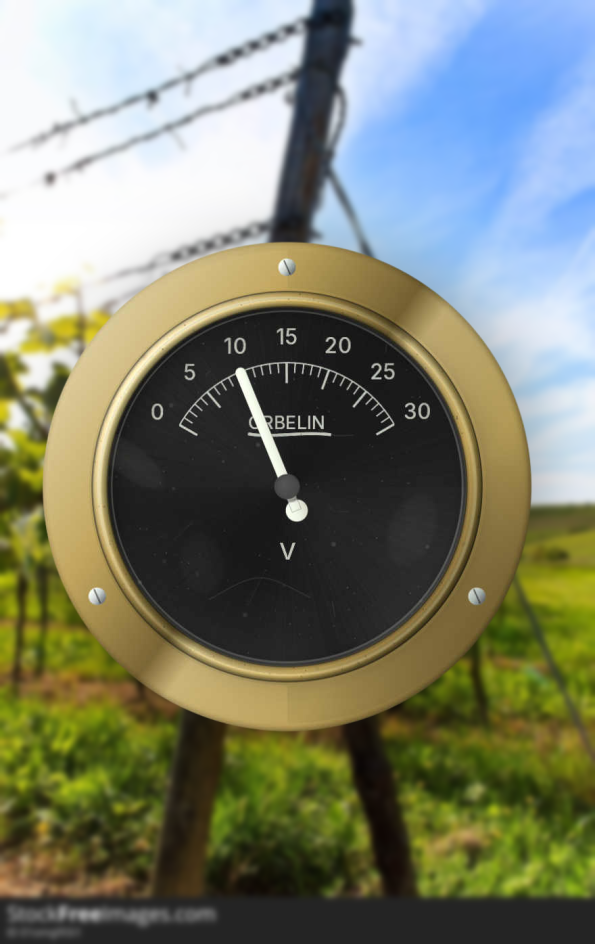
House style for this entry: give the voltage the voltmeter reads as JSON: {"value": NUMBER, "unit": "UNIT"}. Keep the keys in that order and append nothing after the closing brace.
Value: {"value": 9.5, "unit": "V"}
